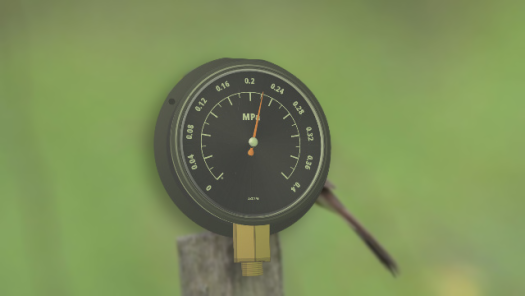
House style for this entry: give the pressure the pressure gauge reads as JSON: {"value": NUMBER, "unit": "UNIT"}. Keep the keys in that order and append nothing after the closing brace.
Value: {"value": 0.22, "unit": "MPa"}
